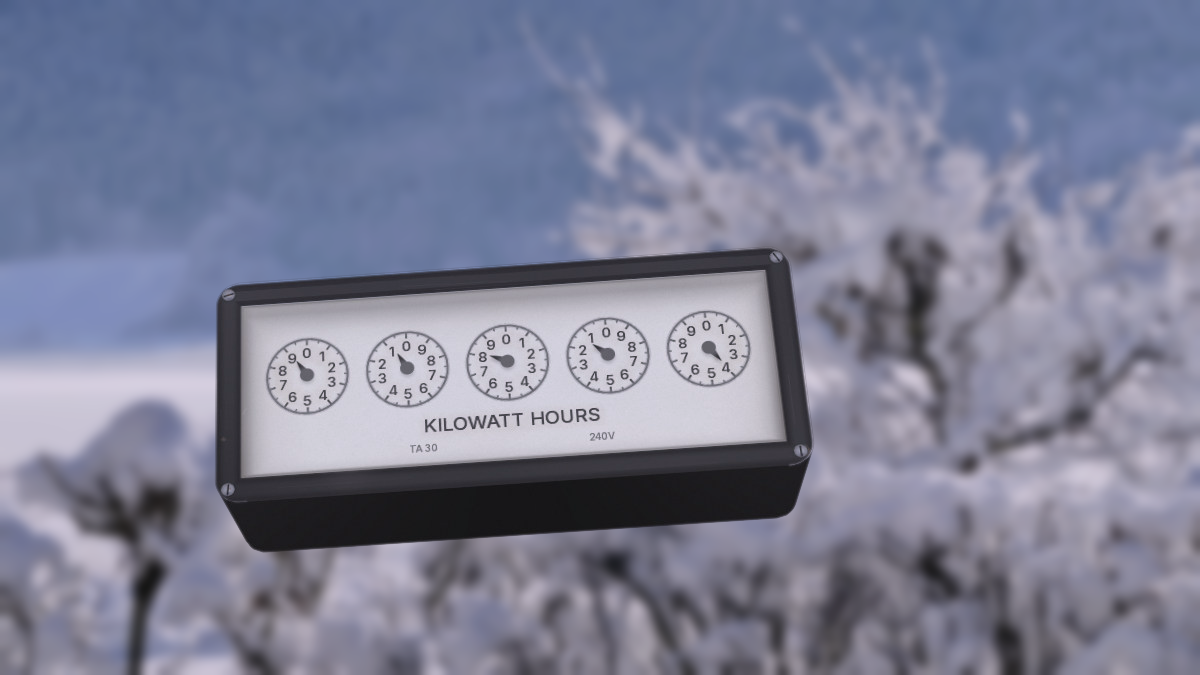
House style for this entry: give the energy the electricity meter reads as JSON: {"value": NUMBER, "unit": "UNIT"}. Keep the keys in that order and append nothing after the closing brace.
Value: {"value": 90814, "unit": "kWh"}
